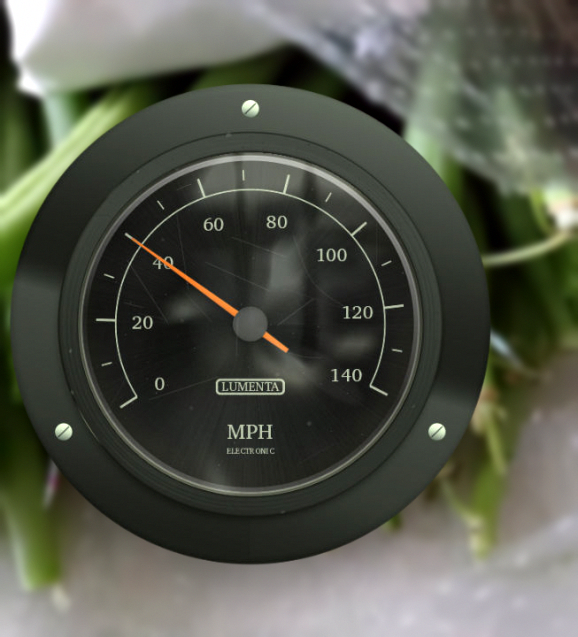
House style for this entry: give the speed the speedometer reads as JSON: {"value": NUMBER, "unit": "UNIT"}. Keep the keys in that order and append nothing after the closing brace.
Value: {"value": 40, "unit": "mph"}
